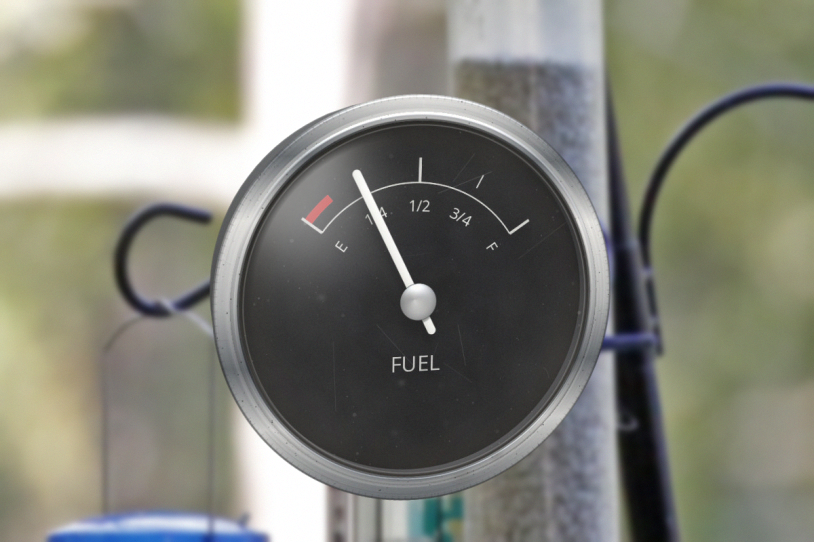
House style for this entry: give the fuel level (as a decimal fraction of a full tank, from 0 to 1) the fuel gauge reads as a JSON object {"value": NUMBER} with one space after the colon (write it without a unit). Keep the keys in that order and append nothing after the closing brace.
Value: {"value": 0.25}
